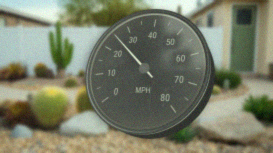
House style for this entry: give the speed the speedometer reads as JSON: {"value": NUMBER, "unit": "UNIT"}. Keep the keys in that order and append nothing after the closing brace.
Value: {"value": 25, "unit": "mph"}
